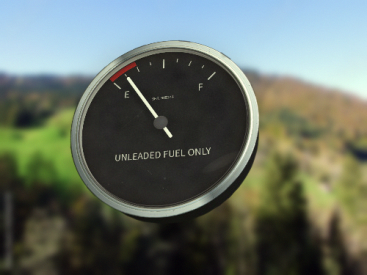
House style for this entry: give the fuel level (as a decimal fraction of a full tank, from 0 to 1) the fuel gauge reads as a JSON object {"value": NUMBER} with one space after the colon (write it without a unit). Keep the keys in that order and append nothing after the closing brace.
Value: {"value": 0.125}
